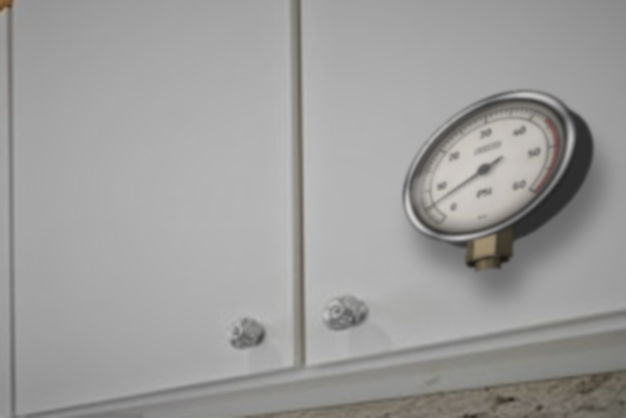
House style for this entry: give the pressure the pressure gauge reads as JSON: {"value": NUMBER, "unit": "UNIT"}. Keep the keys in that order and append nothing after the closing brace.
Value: {"value": 5, "unit": "psi"}
